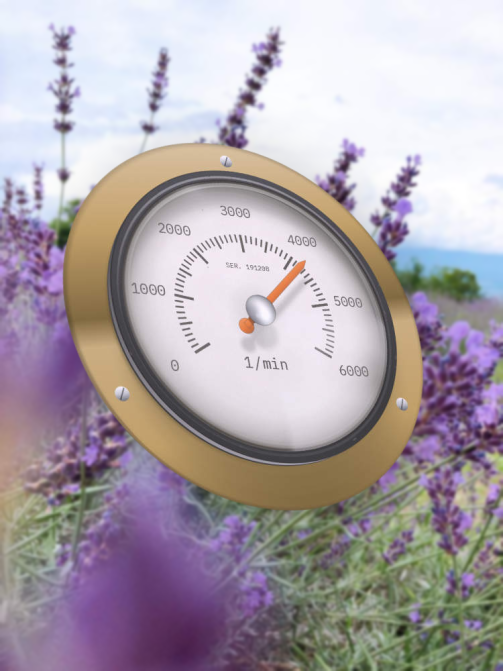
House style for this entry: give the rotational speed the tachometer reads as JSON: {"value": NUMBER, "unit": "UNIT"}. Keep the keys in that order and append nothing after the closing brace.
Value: {"value": 4200, "unit": "rpm"}
